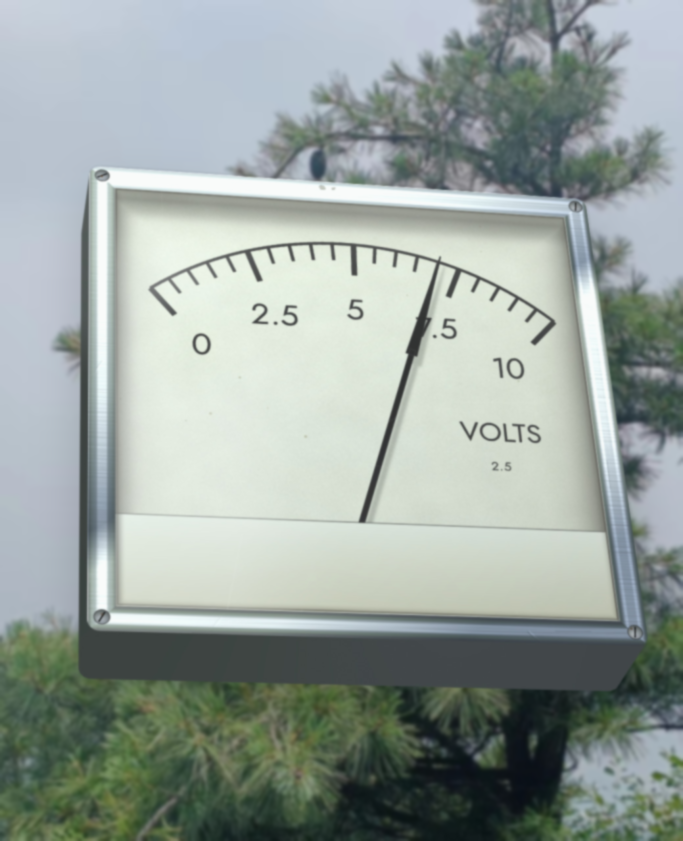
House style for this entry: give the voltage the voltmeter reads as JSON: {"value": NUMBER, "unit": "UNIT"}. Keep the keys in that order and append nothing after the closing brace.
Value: {"value": 7, "unit": "V"}
